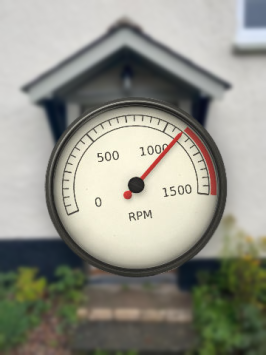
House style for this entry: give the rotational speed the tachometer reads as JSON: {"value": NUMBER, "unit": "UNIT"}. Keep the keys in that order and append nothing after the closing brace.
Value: {"value": 1100, "unit": "rpm"}
